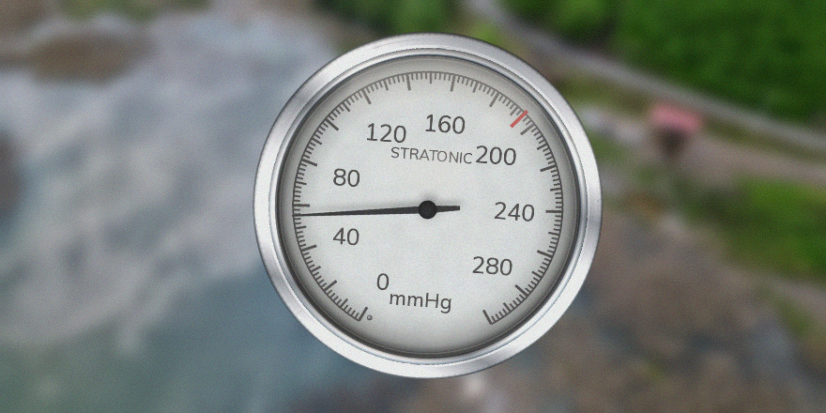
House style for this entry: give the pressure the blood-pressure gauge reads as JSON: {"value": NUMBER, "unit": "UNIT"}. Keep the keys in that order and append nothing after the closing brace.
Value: {"value": 56, "unit": "mmHg"}
